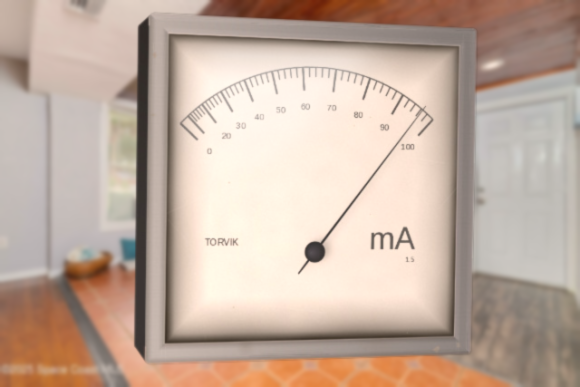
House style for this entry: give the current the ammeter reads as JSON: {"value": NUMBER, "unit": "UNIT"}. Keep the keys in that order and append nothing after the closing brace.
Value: {"value": 96, "unit": "mA"}
